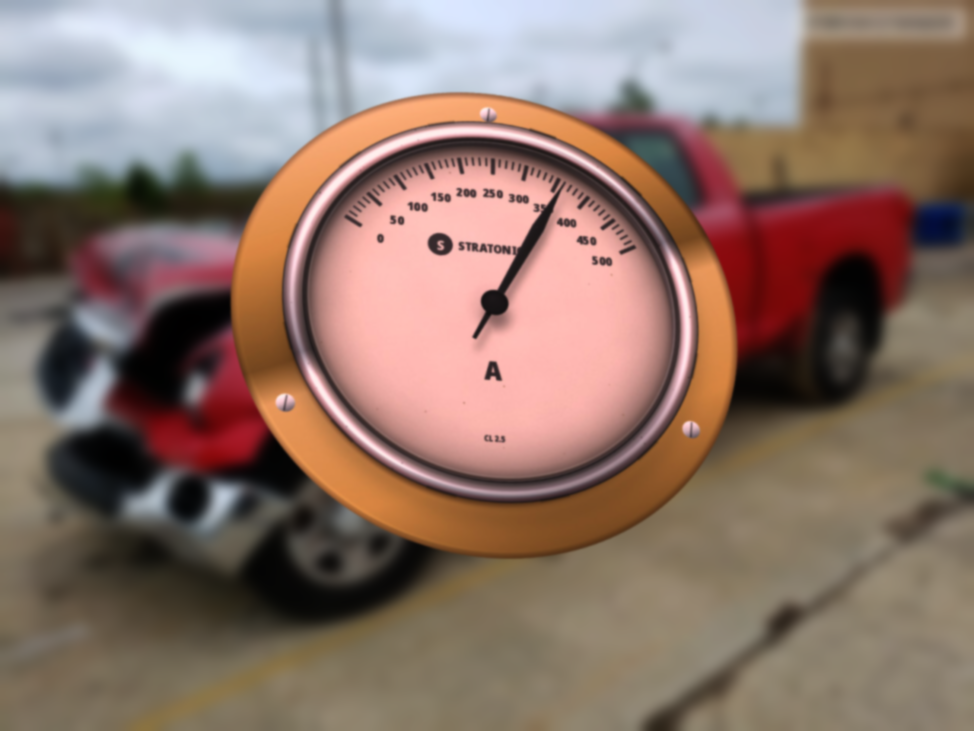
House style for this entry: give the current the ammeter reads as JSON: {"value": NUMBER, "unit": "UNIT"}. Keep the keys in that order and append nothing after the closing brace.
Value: {"value": 360, "unit": "A"}
